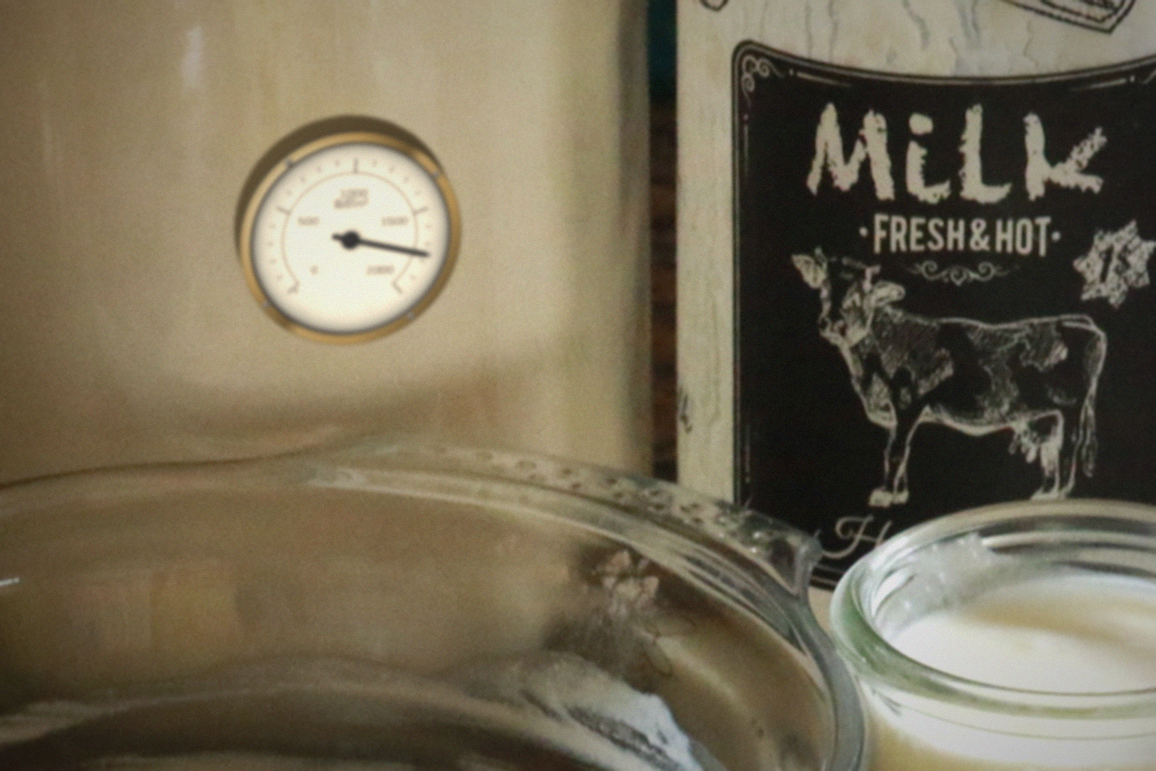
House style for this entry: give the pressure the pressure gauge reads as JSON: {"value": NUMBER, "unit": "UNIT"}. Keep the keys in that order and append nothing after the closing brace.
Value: {"value": 1750, "unit": "psi"}
